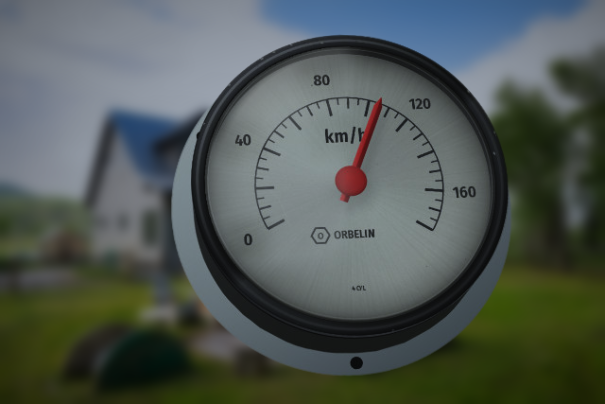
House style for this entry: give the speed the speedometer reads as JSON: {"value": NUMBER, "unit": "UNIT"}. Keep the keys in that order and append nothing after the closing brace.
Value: {"value": 105, "unit": "km/h"}
